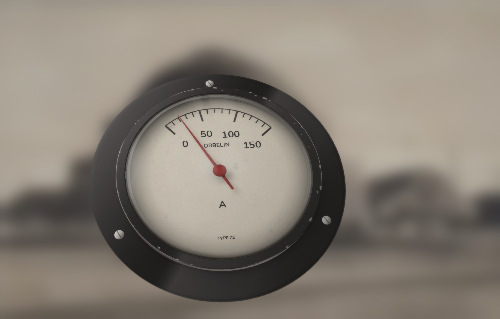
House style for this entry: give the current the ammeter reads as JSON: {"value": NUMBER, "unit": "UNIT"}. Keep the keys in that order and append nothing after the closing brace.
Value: {"value": 20, "unit": "A"}
